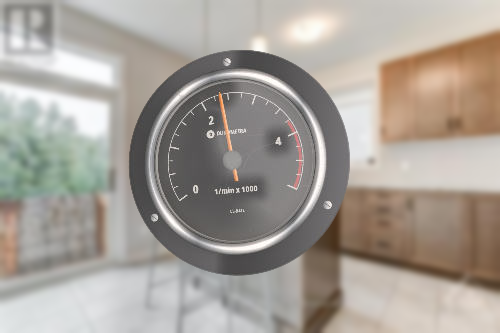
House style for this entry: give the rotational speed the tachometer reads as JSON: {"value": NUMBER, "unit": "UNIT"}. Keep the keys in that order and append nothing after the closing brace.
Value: {"value": 2375, "unit": "rpm"}
